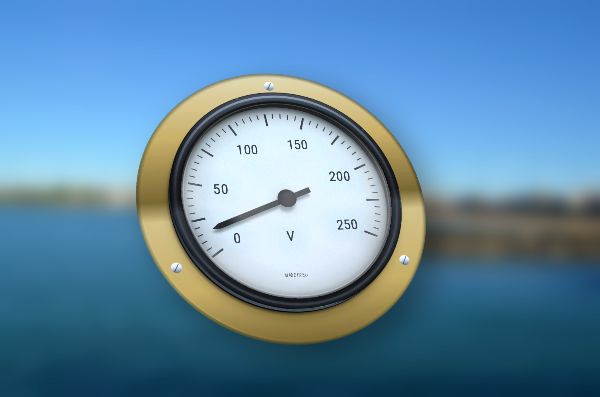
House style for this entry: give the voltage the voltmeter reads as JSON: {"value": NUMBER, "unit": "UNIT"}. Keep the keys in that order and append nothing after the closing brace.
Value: {"value": 15, "unit": "V"}
